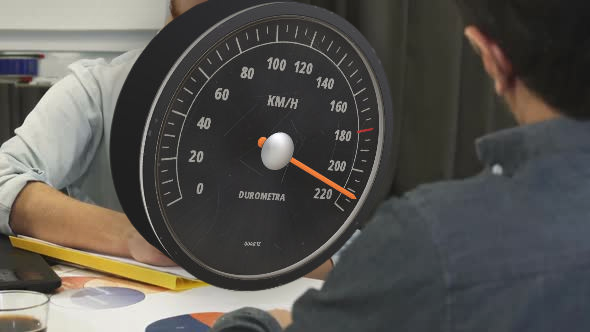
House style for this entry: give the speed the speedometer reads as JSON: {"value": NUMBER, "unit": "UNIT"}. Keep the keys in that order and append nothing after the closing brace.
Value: {"value": 212.5, "unit": "km/h"}
